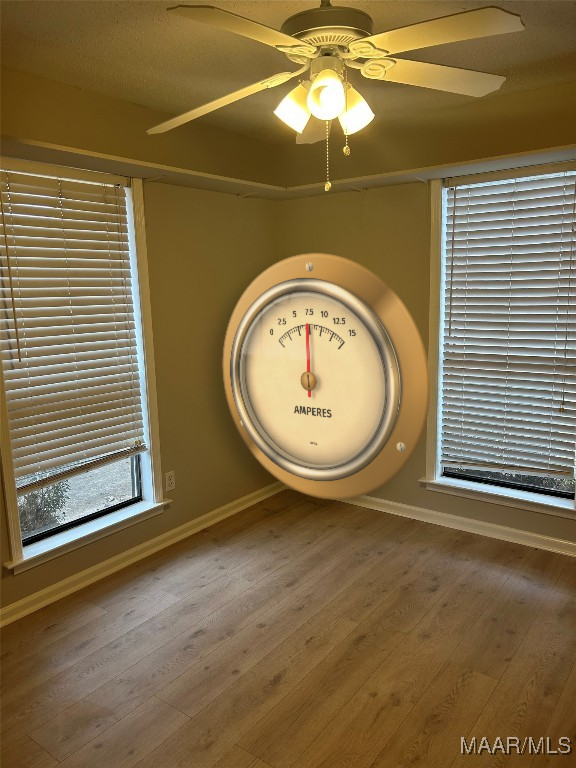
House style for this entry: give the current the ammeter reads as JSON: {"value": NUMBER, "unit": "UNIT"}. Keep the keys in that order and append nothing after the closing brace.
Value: {"value": 7.5, "unit": "A"}
